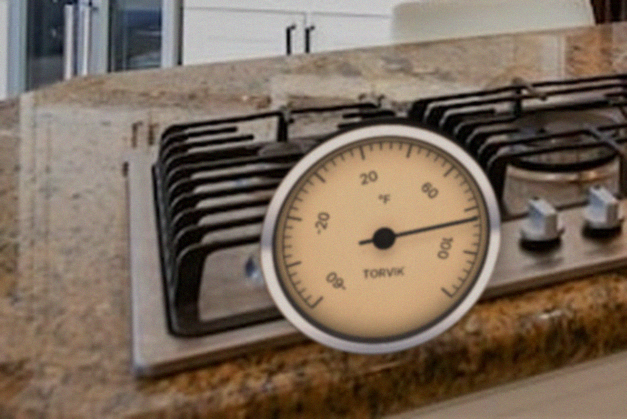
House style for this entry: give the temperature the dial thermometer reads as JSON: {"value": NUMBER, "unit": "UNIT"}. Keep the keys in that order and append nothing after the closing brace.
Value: {"value": 84, "unit": "°F"}
